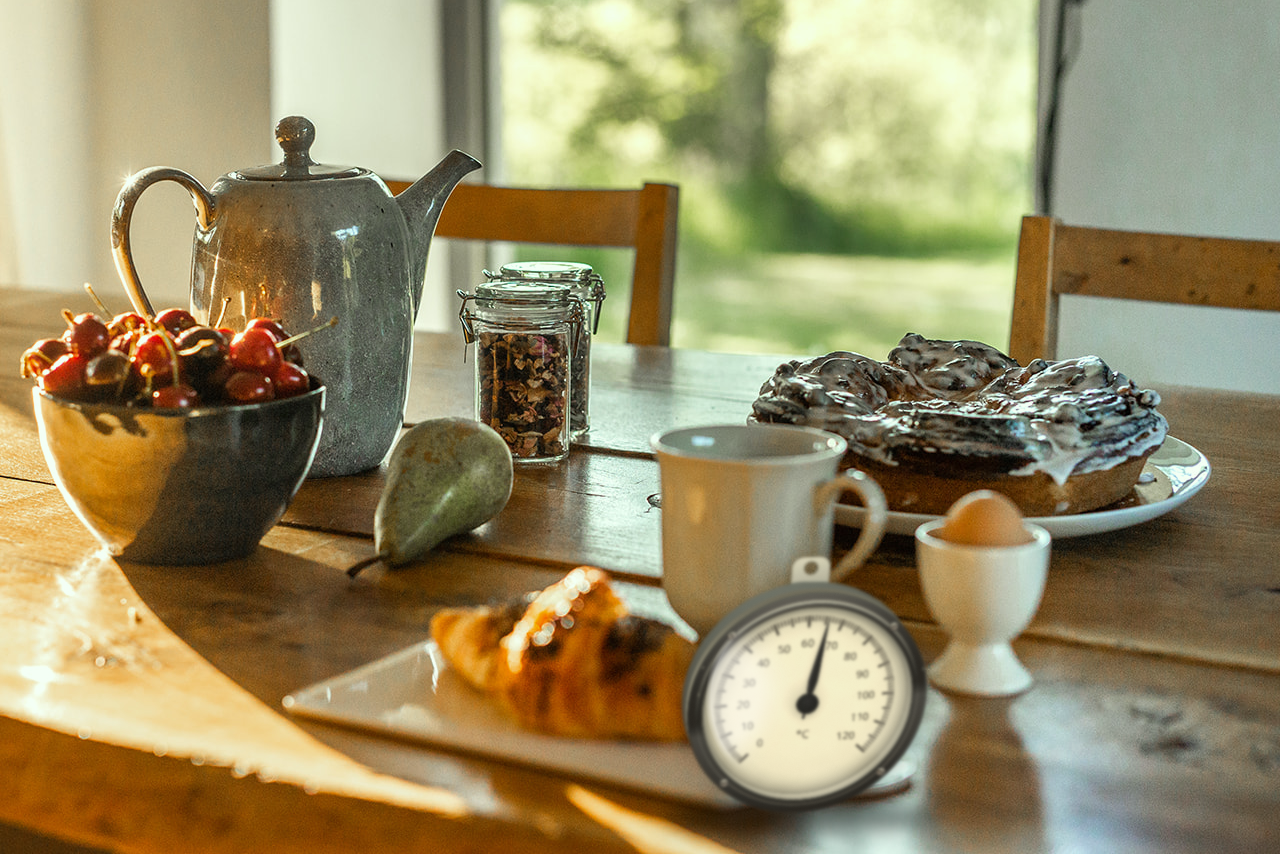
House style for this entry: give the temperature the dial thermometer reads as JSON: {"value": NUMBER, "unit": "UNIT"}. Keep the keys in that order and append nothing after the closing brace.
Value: {"value": 65, "unit": "°C"}
